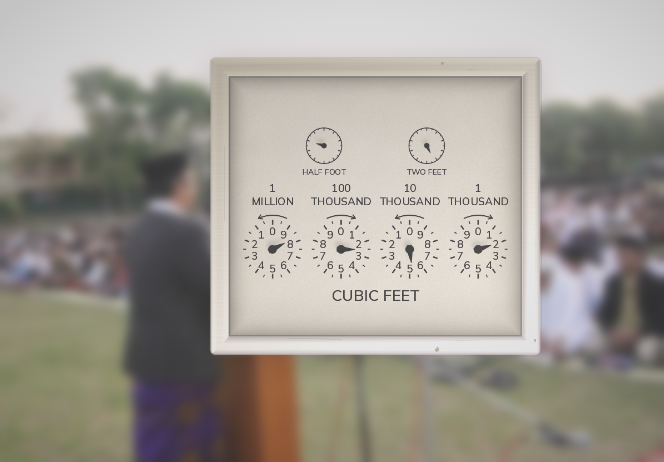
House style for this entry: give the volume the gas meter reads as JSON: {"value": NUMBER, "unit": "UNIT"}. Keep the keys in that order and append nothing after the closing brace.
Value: {"value": 825200, "unit": "ft³"}
